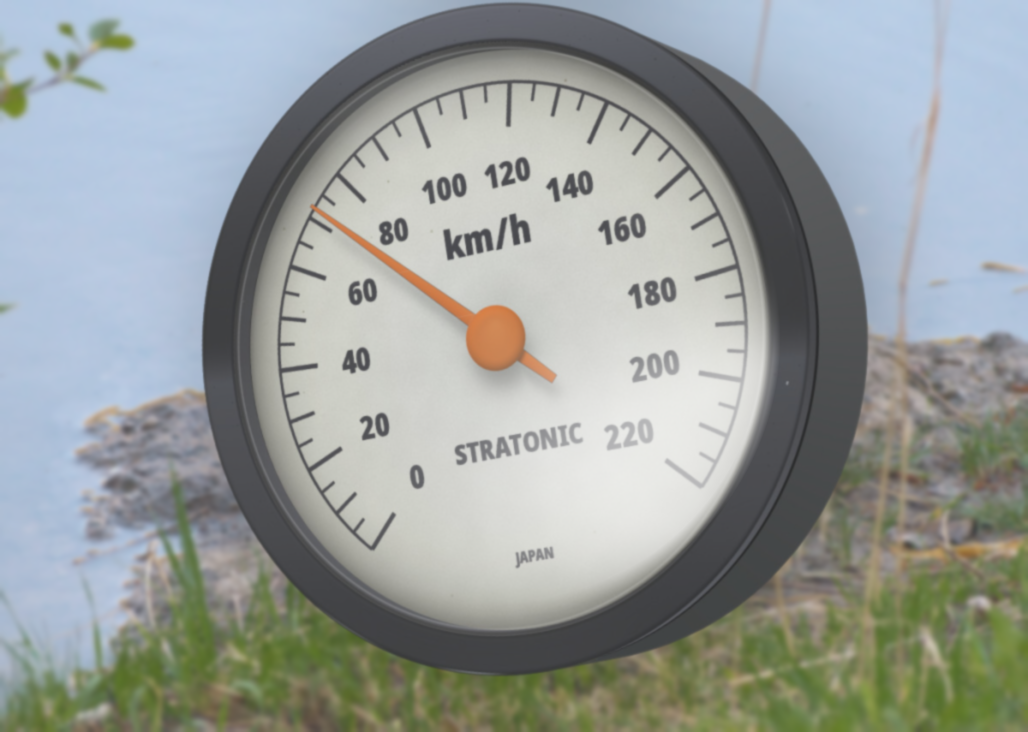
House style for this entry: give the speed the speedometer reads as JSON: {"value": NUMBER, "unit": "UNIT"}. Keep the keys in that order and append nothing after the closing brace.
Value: {"value": 72.5, "unit": "km/h"}
